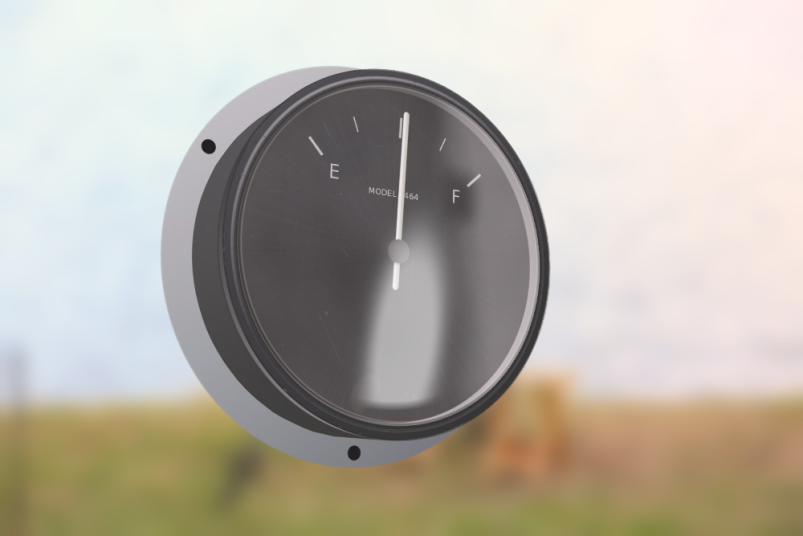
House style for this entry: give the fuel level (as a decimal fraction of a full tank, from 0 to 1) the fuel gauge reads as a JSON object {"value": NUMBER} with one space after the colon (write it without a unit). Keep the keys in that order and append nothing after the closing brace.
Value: {"value": 0.5}
